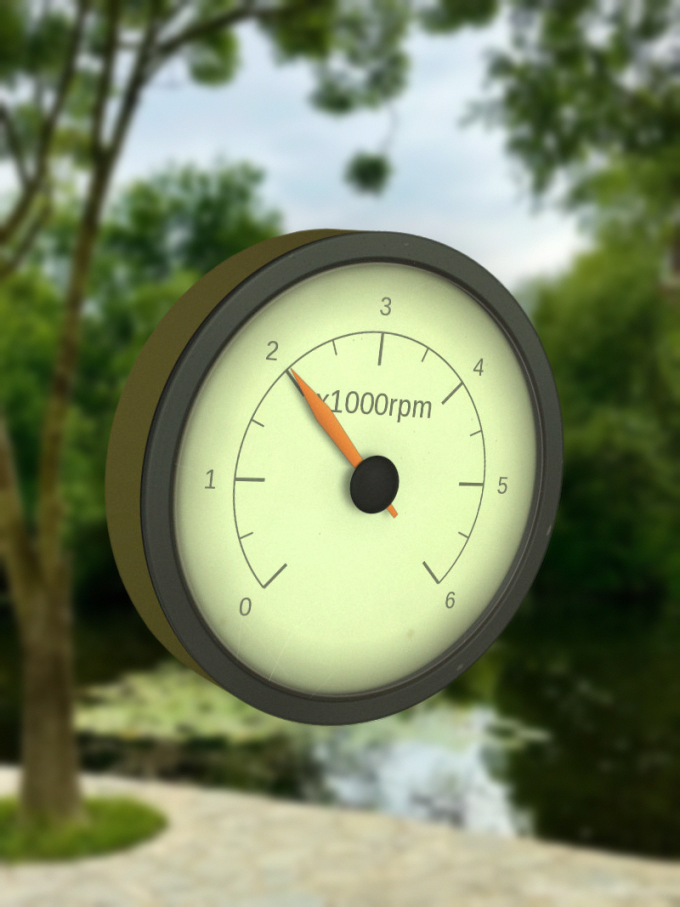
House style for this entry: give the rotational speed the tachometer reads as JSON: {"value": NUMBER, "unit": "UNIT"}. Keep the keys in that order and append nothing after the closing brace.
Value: {"value": 2000, "unit": "rpm"}
